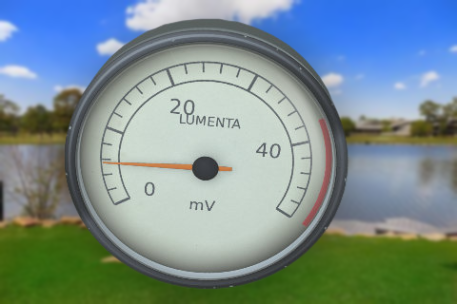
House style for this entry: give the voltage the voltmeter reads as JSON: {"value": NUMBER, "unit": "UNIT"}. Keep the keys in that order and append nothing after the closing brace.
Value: {"value": 6, "unit": "mV"}
